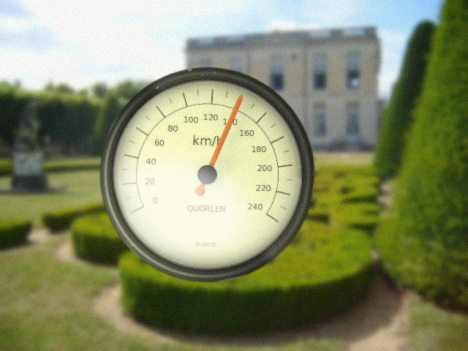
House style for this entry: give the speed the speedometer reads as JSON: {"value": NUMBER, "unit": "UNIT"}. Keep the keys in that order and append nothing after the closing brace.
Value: {"value": 140, "unit": "km/h"}
